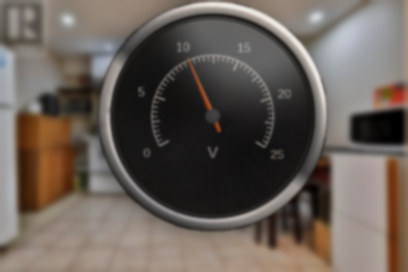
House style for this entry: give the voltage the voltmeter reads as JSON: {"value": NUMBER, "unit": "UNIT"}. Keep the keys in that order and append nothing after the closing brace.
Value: {"value": 10, "unit": "V"}
